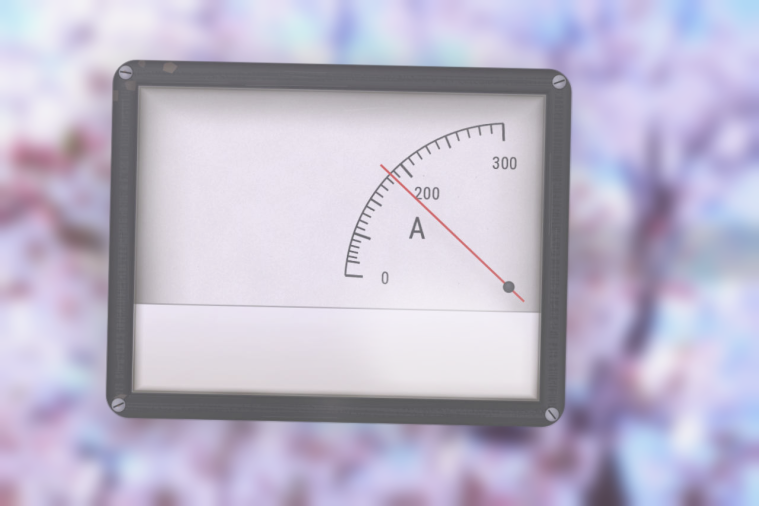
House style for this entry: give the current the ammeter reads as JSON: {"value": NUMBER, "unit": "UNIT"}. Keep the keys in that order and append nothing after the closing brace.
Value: {"value": 185, "unit": "A"}
